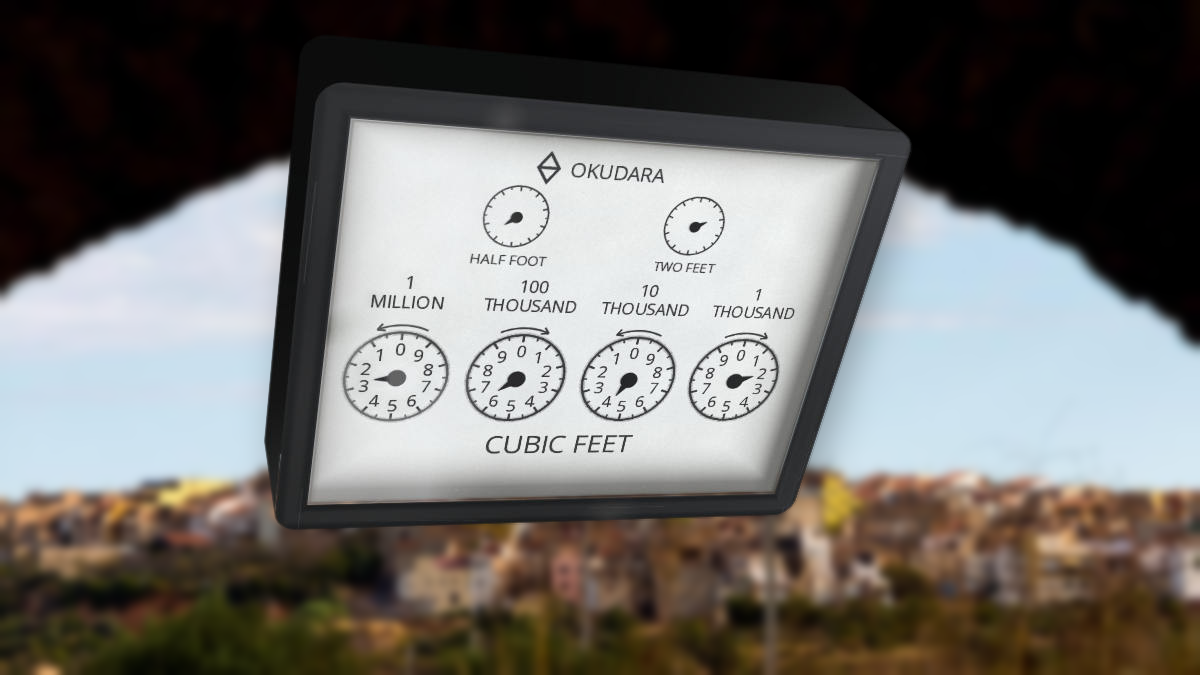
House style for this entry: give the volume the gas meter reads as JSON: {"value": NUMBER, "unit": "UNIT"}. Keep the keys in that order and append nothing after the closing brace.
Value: {"value": 264200, "unit": "ft³"}
